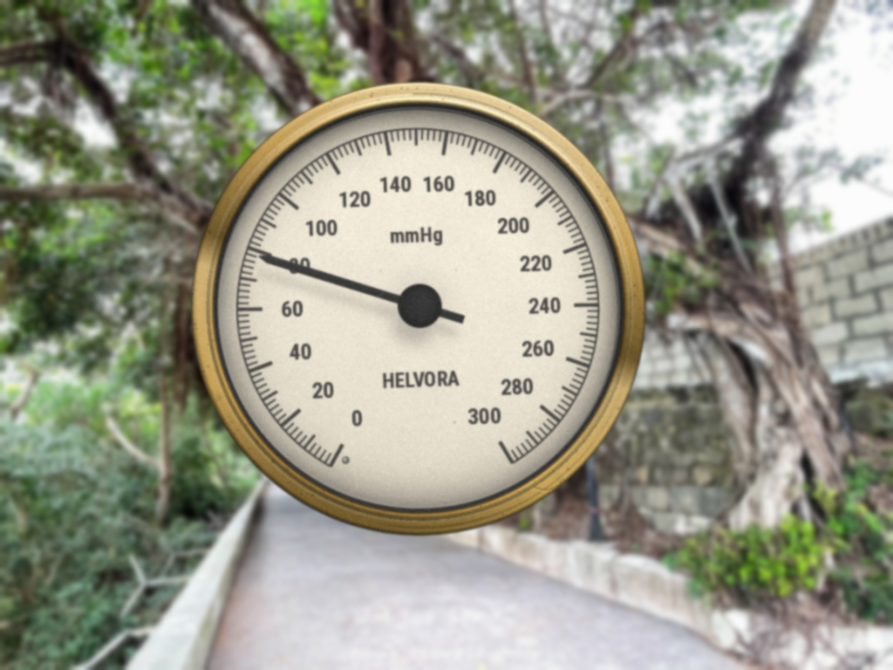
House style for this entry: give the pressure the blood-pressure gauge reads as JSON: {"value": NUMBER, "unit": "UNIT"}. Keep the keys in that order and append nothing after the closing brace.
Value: {"value": 78, "unit": "mmHg"}
